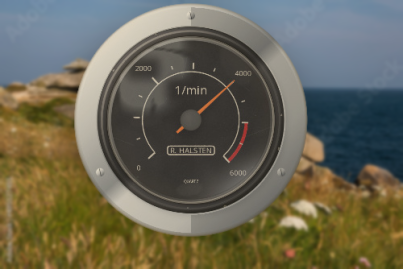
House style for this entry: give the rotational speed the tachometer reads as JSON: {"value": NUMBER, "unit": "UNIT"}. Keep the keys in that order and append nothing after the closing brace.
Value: {"value": 4000, "unit": "rpm"}
